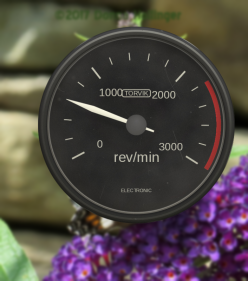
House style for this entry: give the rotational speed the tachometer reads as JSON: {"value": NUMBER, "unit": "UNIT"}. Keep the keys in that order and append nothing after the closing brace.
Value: {"value": 600, "unit": "rpm"}
